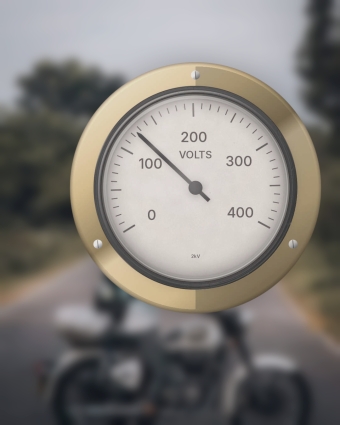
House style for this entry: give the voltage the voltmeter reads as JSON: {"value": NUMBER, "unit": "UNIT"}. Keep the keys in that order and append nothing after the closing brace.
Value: {"value": 125, "unit": "V"}
